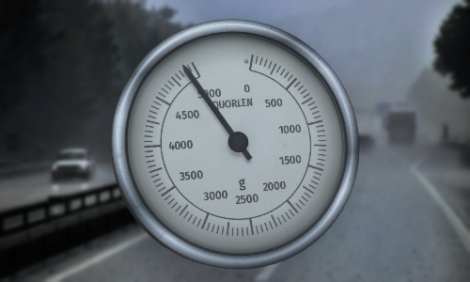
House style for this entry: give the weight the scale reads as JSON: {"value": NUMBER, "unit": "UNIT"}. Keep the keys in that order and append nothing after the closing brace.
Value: {"value": 4900, "unit": "g"}
